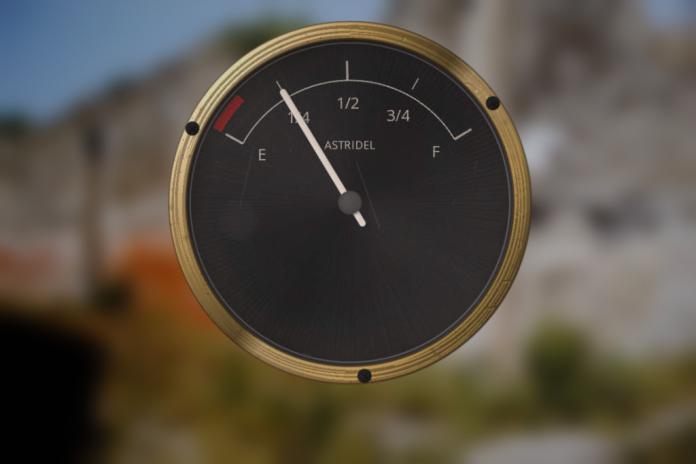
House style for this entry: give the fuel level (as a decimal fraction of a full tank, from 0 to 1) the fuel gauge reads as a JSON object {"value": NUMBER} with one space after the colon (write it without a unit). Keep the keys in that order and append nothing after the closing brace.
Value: {"value": 0.25}
